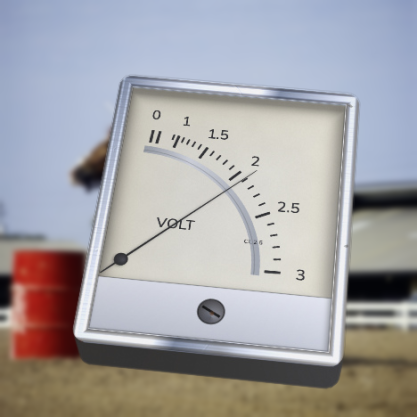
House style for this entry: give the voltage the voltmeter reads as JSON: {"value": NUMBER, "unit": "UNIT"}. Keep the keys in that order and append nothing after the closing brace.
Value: {"value": 2.1, "unit": "V"}
